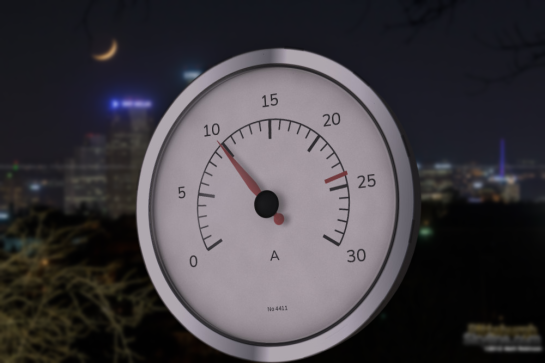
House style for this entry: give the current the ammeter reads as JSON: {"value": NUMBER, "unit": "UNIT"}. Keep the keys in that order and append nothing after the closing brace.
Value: {"value": 10, "unit": "A"}
